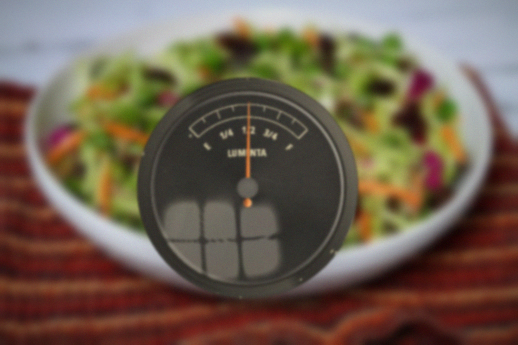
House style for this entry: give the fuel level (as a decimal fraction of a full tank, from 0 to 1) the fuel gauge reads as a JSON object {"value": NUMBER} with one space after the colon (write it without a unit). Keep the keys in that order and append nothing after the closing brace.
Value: {"value": 0.5}
